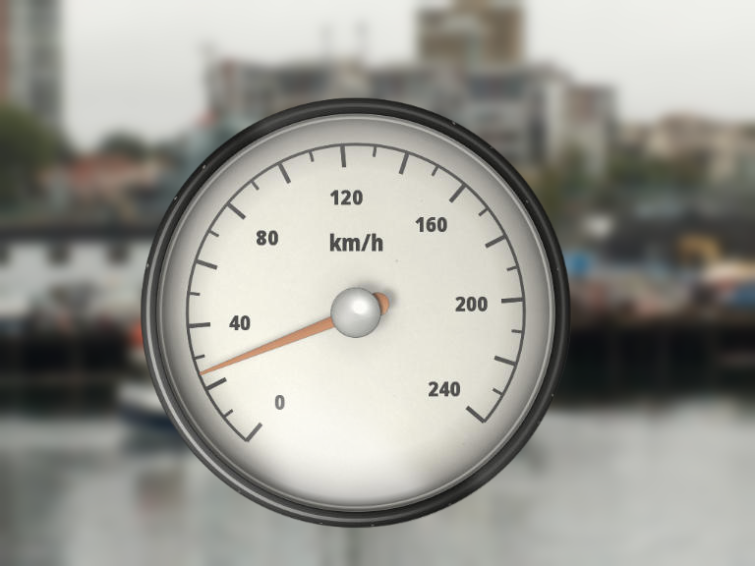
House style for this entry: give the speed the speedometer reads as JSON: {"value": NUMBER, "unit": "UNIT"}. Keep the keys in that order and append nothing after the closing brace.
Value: {"value": 25, "unit": "km/h"}
